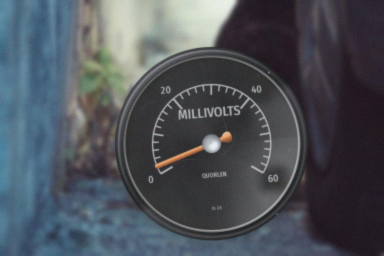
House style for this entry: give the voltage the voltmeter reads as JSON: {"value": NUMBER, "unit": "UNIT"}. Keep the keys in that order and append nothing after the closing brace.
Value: {"value": 2, "unit": "mV"}
